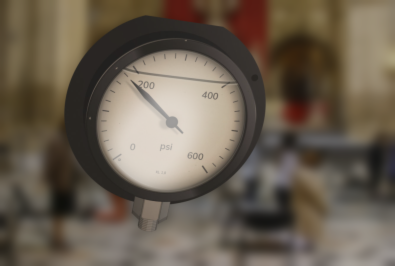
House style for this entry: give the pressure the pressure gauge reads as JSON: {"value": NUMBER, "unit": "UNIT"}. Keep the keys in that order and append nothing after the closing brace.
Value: {"value": 180, "unit": "psi"}
